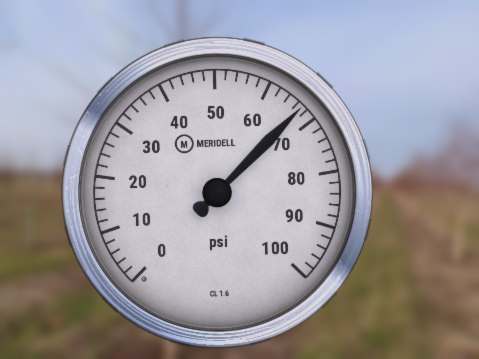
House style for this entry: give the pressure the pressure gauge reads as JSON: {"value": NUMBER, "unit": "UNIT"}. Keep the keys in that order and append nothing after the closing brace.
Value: {"value": 67, "unit": "psi"}
